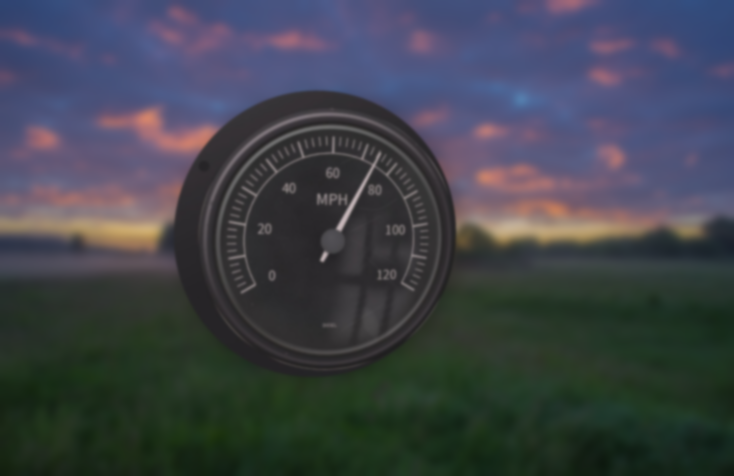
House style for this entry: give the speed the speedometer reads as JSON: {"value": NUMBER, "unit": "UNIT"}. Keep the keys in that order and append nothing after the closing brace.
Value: {"value": 74, "unit": "mph"}
